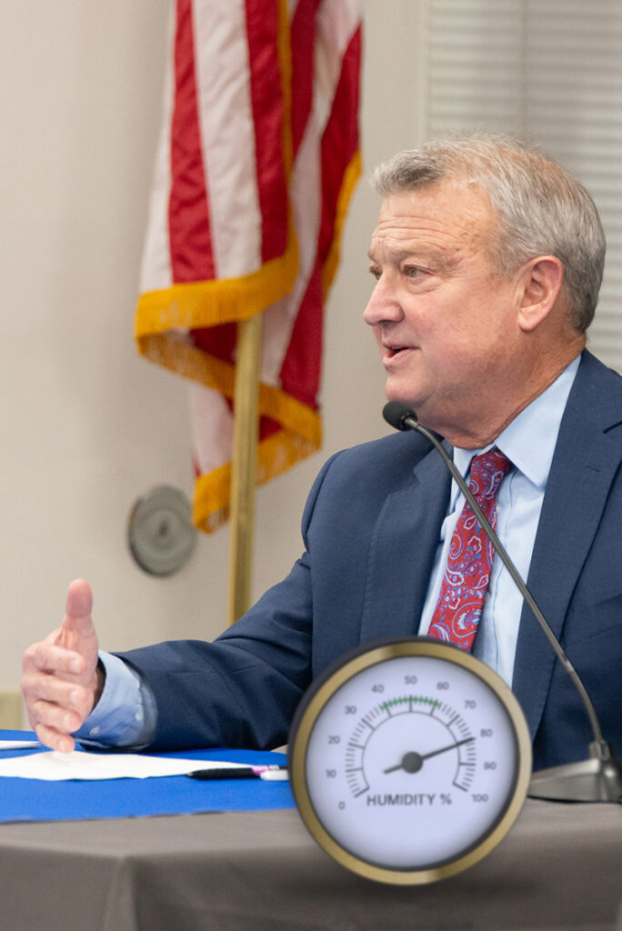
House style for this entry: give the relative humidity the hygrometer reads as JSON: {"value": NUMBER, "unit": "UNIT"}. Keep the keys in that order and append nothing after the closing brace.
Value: {"value": 80, "unit": "%"}
